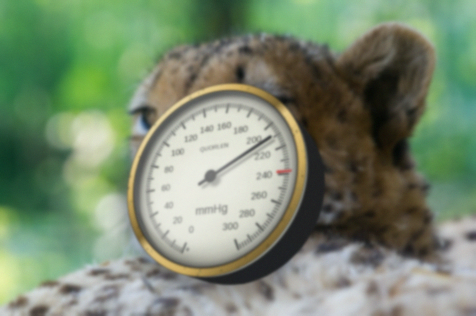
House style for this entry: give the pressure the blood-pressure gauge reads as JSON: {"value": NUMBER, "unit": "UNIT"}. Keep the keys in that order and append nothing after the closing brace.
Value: {"value": 210, "unit": "mmHg"}
